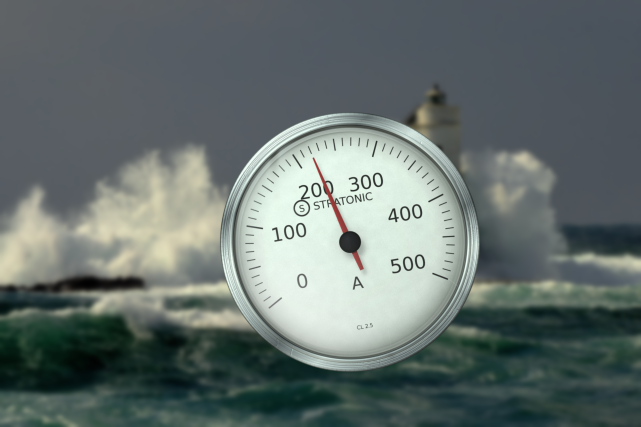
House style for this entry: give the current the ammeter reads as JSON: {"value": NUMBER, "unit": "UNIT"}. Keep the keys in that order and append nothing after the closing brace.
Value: {"value": 220, "unit": "A"}
